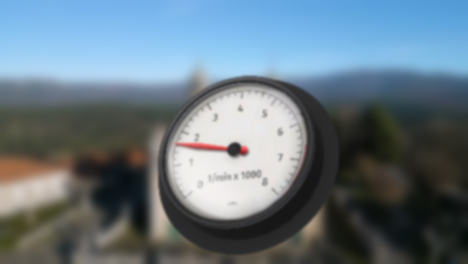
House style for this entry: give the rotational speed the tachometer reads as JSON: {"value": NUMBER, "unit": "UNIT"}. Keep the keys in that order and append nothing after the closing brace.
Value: {"value": 1600, "unit": "rpm"}
